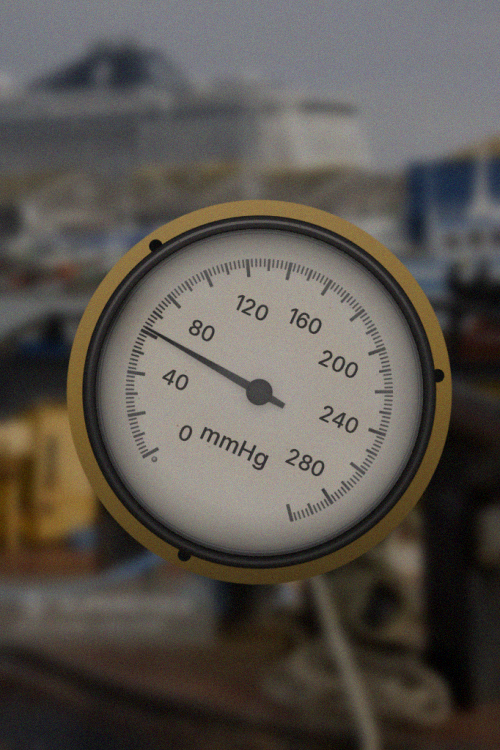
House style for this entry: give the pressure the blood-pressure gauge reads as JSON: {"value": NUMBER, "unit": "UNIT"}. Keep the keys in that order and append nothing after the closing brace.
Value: {"value": 62, "unit": "mmHg"}
